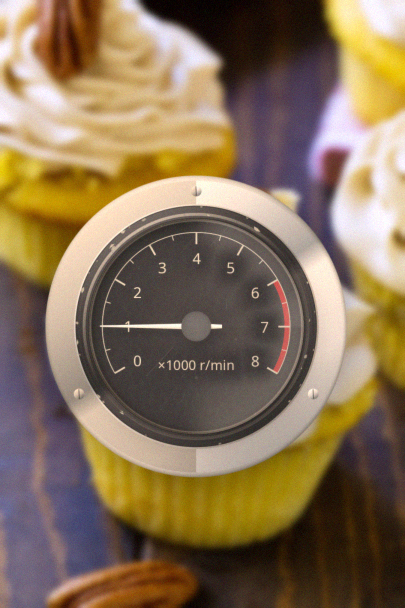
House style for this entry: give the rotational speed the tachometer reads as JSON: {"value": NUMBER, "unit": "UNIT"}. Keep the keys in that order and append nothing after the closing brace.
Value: {"value": 1000, "unit": "rpm"}
